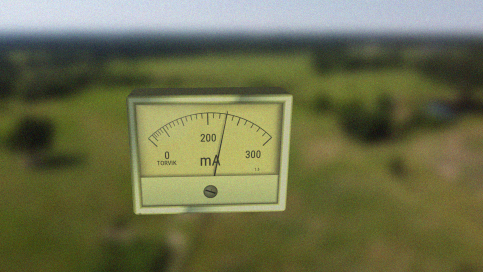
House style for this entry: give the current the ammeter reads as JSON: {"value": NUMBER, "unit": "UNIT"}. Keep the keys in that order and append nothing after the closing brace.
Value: {"value": 230, "unit": "mA"}
